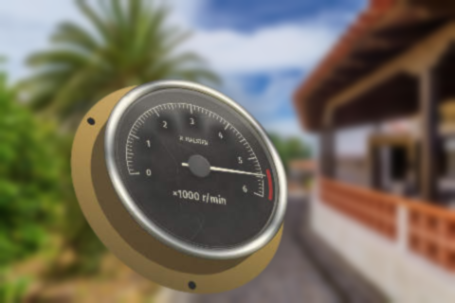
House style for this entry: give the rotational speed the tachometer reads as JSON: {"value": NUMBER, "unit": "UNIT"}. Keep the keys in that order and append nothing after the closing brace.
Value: {"value": 5500, "unit": "rpm"}
